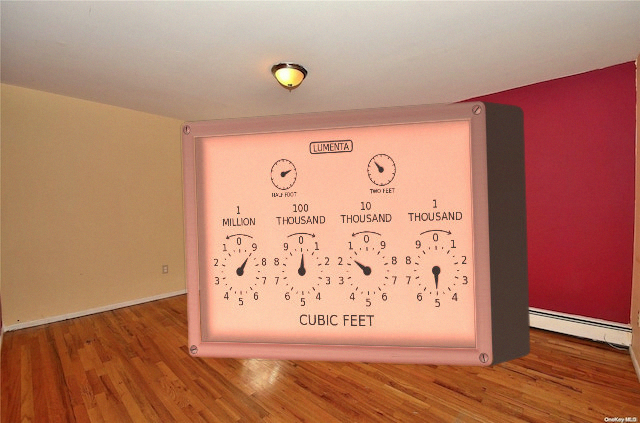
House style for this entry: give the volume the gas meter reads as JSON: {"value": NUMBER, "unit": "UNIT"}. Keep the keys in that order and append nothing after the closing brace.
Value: {"value": 901500, "unit": "ft³"}
